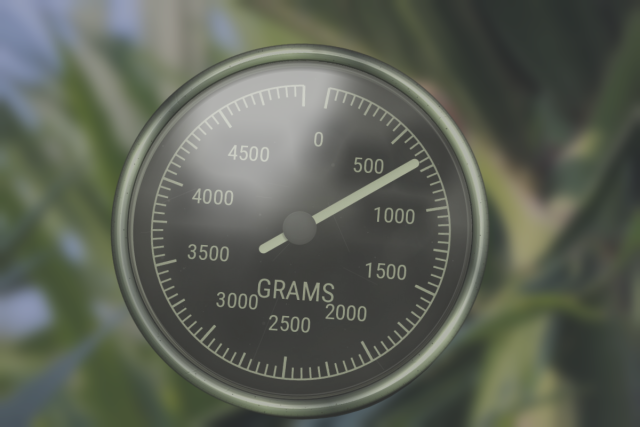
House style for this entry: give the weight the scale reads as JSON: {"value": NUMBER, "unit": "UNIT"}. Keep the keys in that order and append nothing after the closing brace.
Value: {"value": 700, "unit": "g"}
